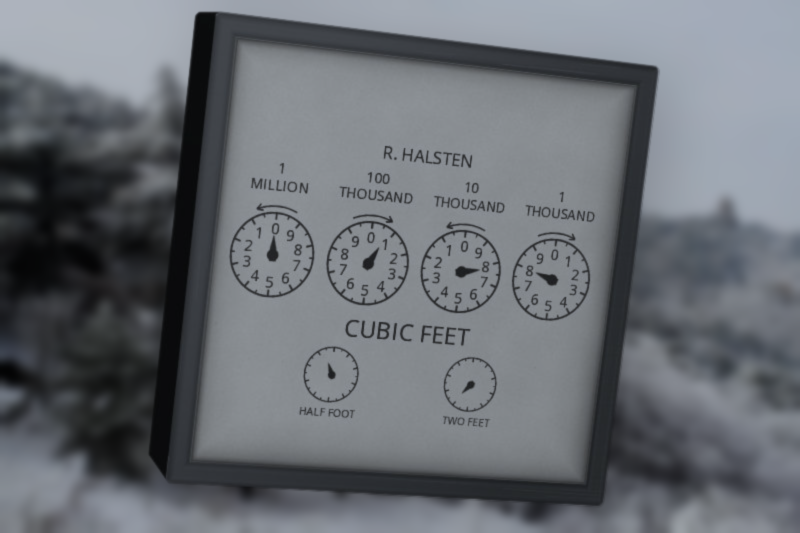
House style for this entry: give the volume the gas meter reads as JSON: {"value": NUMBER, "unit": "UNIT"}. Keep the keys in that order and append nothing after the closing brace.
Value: {"value": 7800, "unit": "ft³"}
